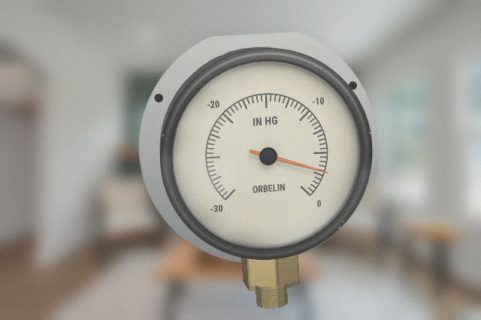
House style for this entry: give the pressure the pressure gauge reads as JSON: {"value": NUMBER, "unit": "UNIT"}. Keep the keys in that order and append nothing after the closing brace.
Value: {"value": -3, "unit": "inHg"}
